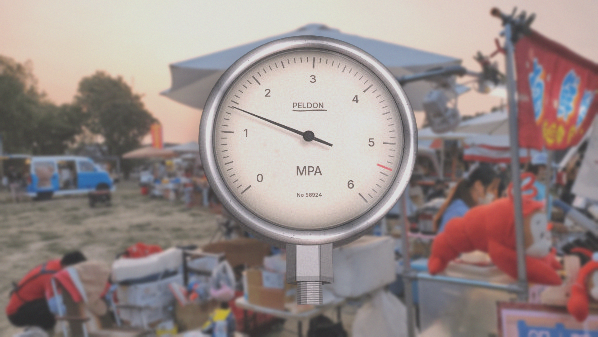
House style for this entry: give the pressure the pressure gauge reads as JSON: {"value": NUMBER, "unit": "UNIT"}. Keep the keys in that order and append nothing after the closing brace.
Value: {"value": 1.4, "unit": "MPa"}
